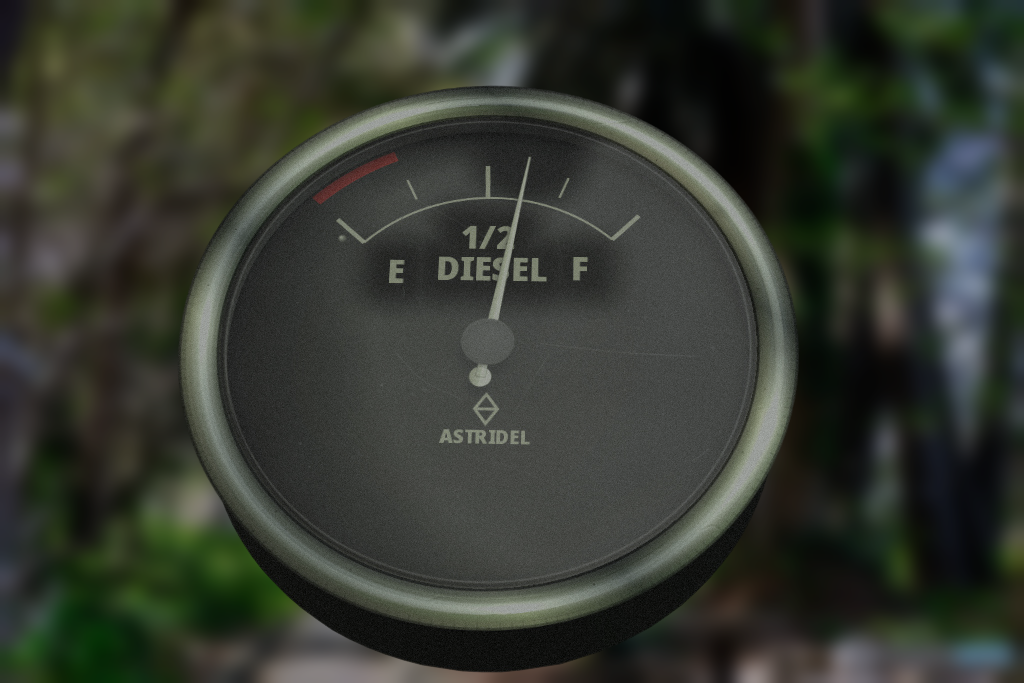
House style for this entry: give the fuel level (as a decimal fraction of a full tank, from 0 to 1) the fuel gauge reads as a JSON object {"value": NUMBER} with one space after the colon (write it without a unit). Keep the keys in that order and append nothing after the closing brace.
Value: {"value": 0.625}
